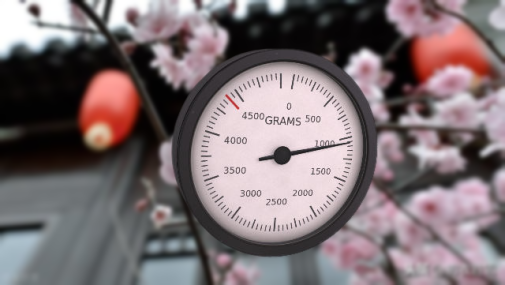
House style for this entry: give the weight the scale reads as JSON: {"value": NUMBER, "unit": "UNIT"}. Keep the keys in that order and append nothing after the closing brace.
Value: {"value": 1050, "unit": "g"}
